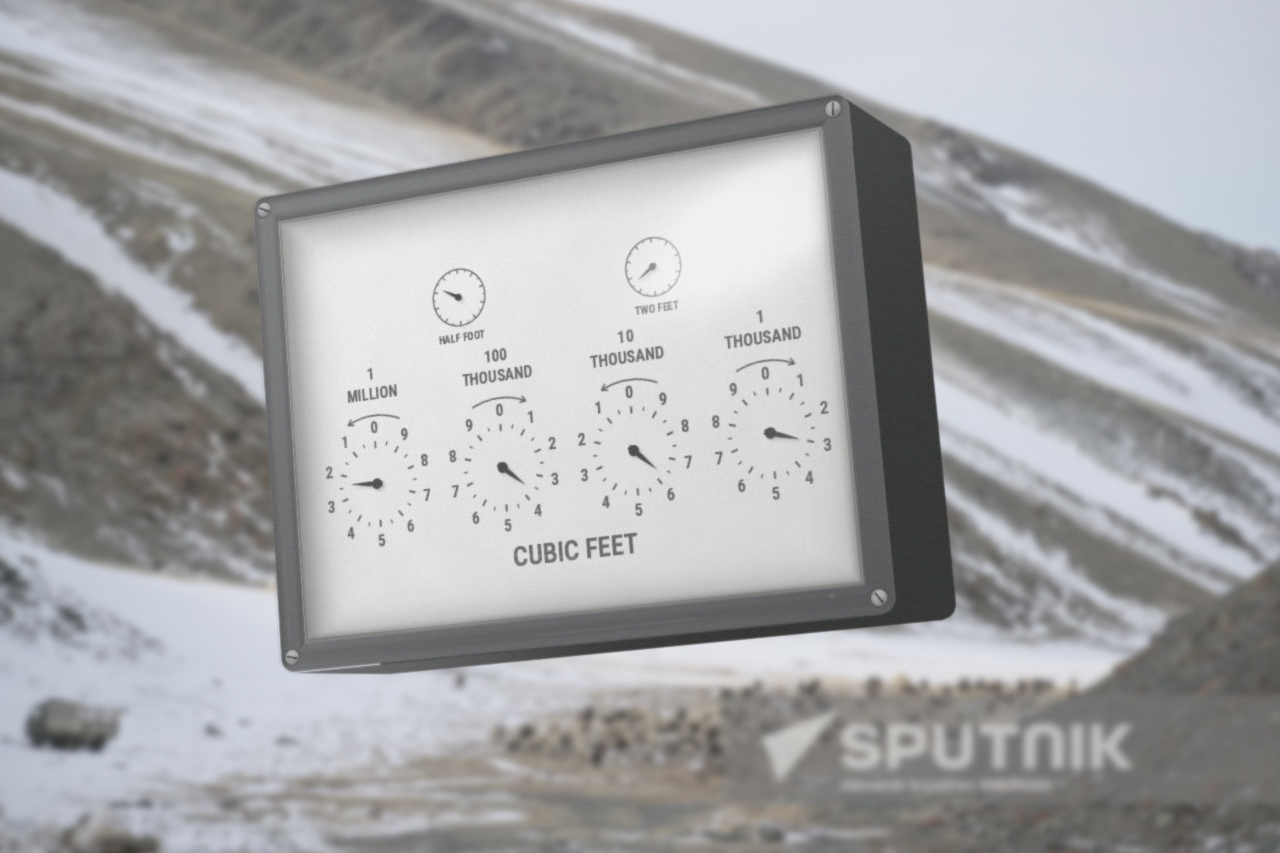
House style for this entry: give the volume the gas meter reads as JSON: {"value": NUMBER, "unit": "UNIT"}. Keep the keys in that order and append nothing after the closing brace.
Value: {"value": 236300, "unit": "ft³"}
